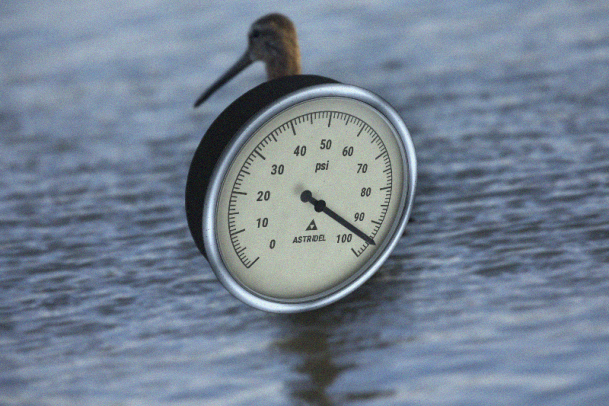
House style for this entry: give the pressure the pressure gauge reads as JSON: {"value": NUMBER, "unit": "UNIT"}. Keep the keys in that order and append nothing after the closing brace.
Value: {"value": 95, "unit": "psi"}
